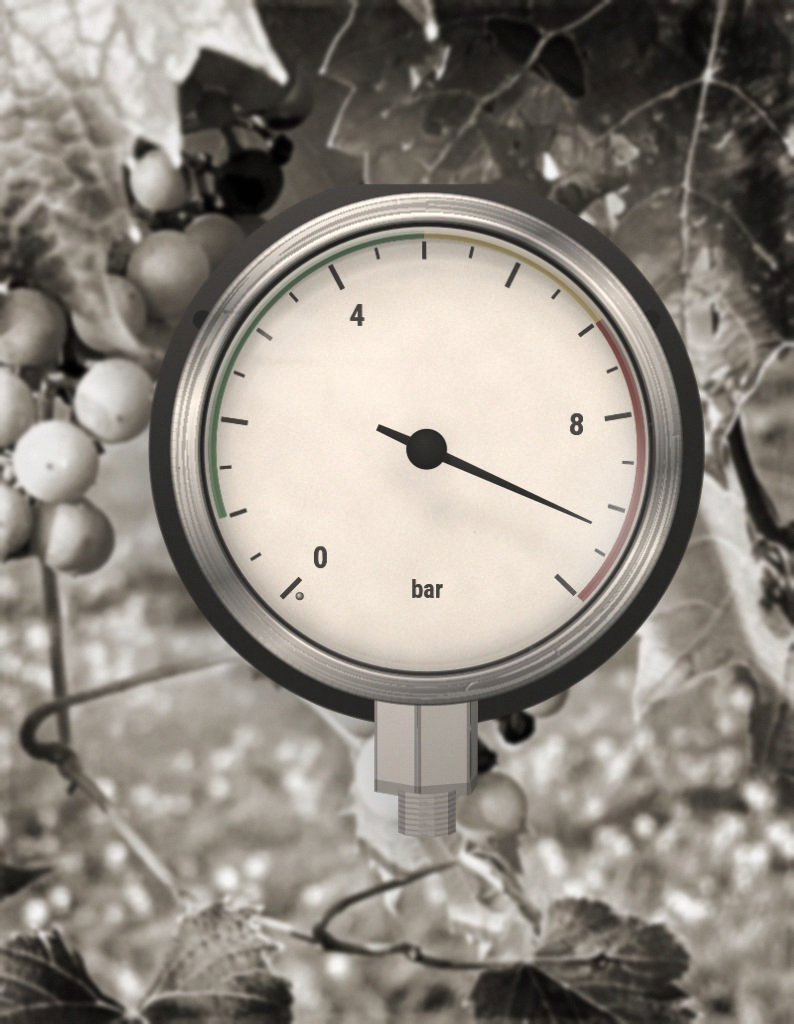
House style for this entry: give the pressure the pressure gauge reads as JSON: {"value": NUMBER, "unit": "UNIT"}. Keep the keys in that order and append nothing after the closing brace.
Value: {"value": 9.25, "unit": "bar"}
